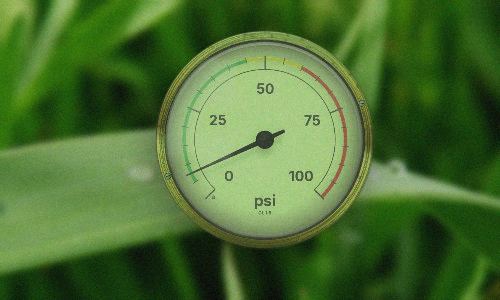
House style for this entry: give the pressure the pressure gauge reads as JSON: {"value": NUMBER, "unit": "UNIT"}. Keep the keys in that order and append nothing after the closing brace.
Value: {"value": 7.5, "unit": "psi"}
